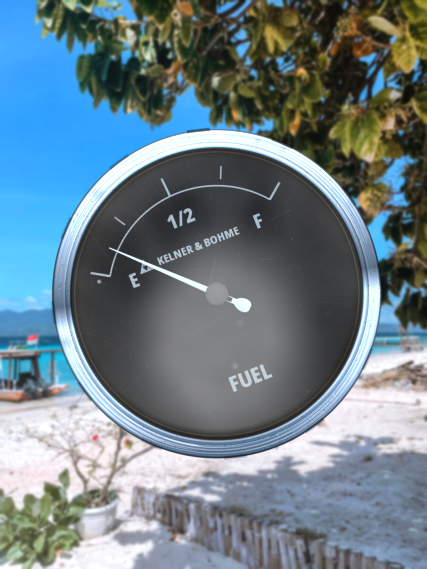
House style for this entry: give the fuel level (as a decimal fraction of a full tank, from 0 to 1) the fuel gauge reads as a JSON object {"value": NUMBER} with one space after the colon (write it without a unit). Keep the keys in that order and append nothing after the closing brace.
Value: {"value": 0.125}
